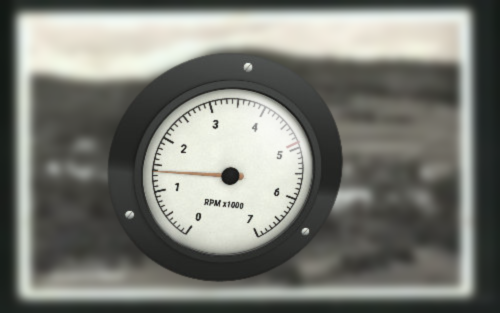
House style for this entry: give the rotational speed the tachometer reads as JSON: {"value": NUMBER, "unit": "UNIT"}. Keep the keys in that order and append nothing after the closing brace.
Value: {"value": 1400, "unit": "rpm"}
